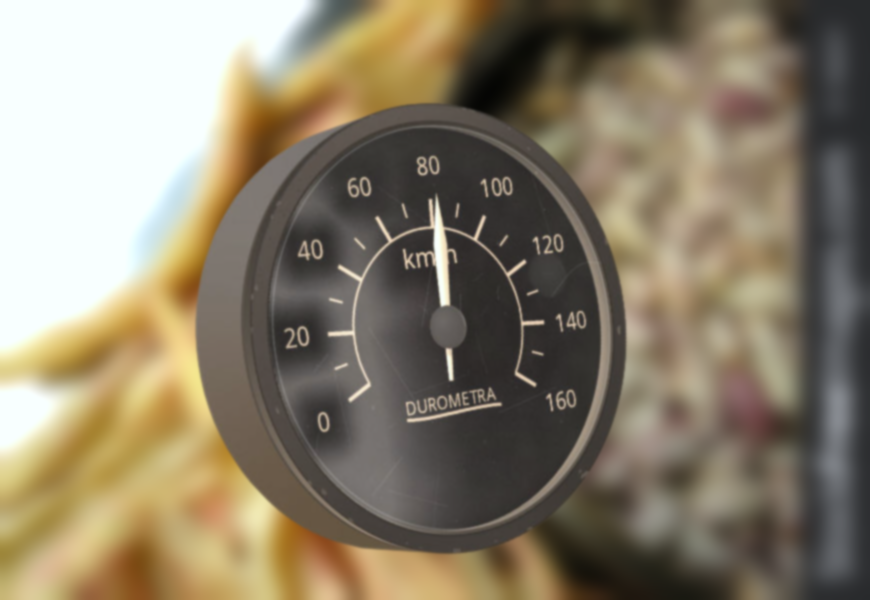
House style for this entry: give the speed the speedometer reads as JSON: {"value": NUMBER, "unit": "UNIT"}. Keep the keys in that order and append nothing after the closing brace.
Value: {"value": 80, "unit": "km/h"}
